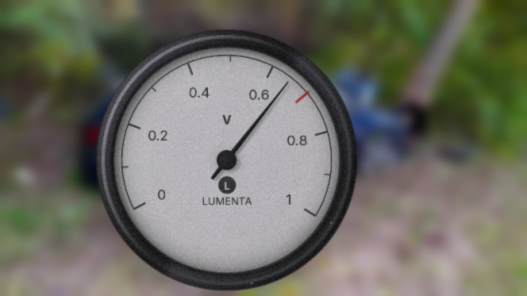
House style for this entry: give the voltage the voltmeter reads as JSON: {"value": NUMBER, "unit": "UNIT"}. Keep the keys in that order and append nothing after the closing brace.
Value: {"value": 0.65, "unit": "V"}
